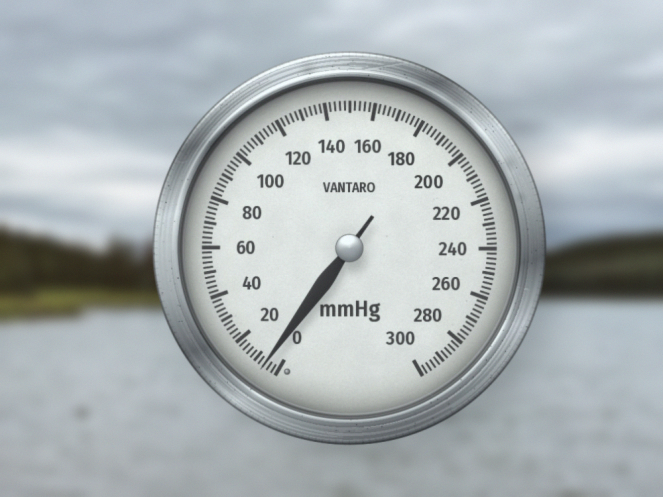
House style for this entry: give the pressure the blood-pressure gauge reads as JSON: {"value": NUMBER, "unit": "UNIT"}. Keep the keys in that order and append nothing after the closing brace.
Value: {"value": 6, "unit": "mmHg"}
